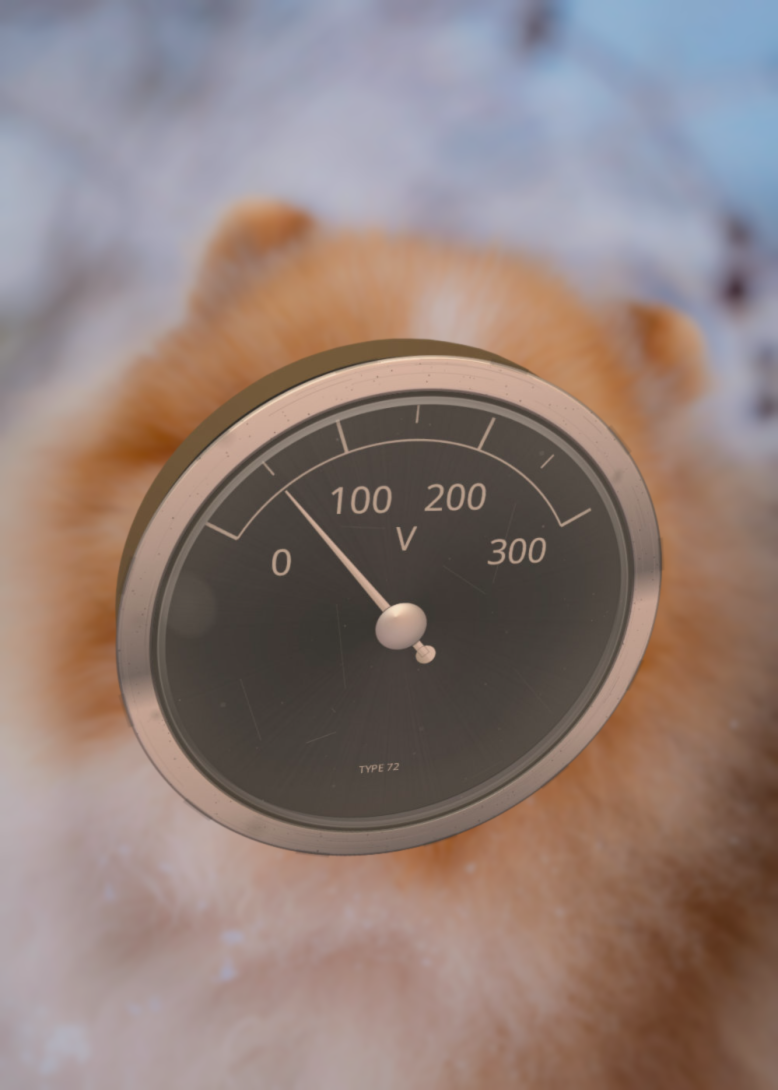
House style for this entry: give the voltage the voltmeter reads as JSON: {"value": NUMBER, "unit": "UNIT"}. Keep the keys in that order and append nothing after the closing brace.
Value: {"value": 50, "unit": "V"}
